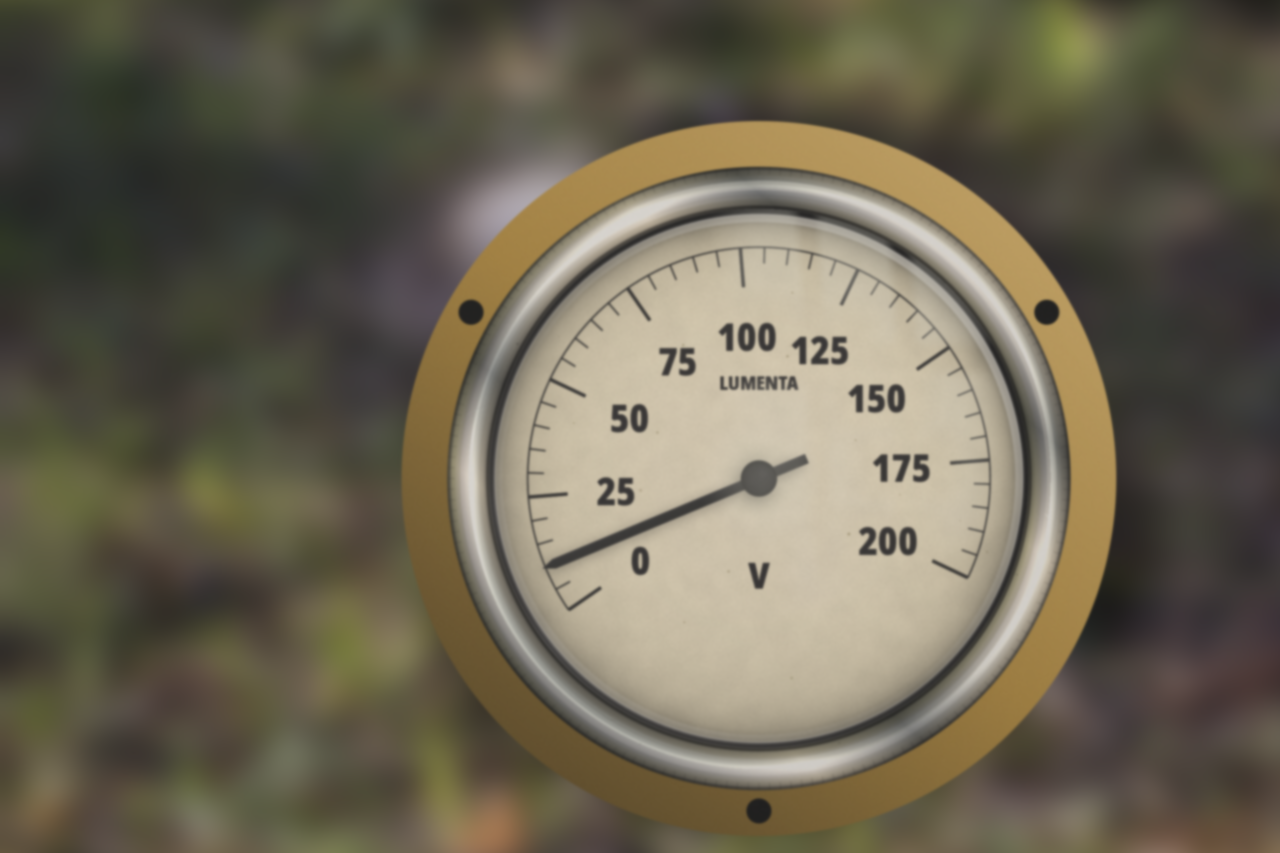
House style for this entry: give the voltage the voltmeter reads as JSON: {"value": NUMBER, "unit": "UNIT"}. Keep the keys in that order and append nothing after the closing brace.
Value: {"value": 10, "unit": "V"}
